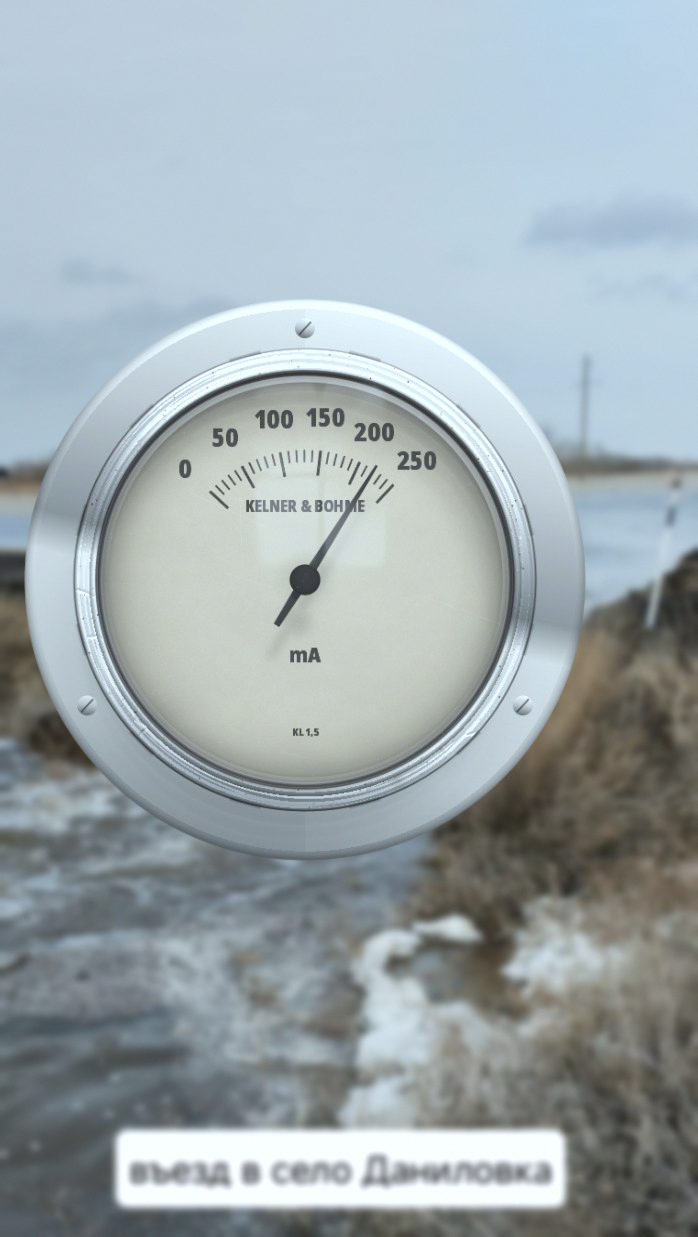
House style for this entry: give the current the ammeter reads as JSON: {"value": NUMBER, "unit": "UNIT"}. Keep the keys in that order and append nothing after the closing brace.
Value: {"value": 220, "unit": "mA"}
